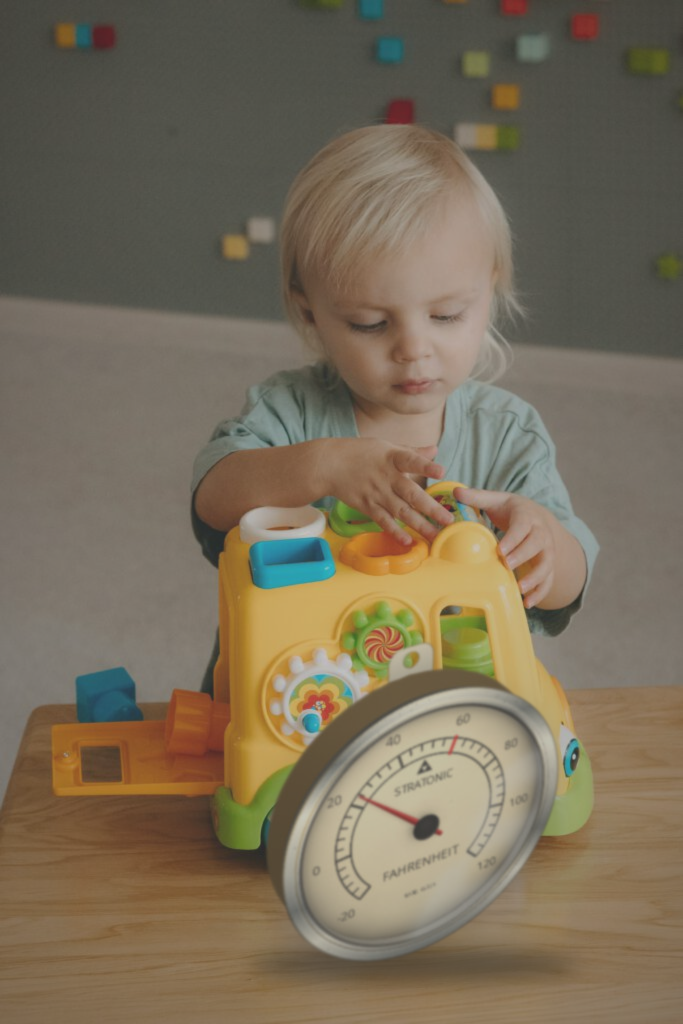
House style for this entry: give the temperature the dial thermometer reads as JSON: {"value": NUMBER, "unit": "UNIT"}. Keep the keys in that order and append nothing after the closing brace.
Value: {"value": 24, "unit": "°F"}
